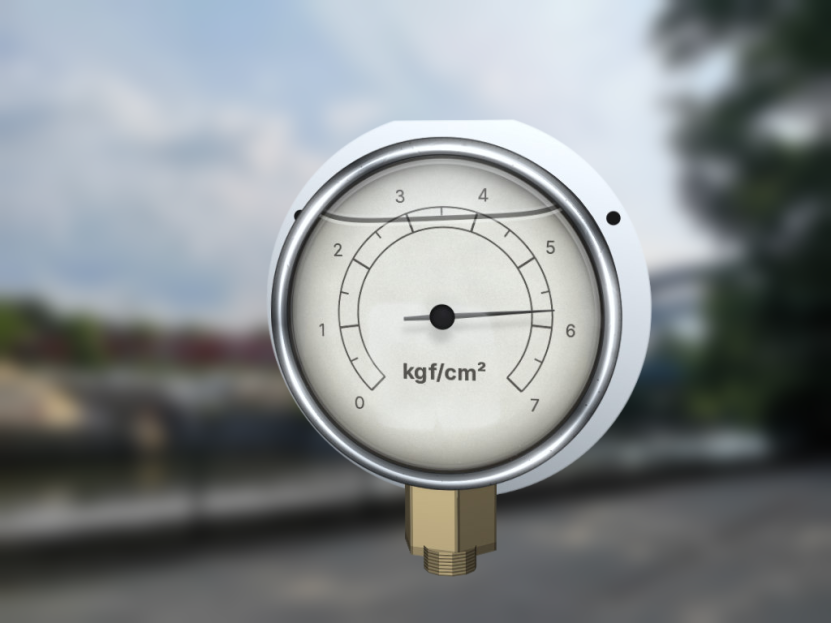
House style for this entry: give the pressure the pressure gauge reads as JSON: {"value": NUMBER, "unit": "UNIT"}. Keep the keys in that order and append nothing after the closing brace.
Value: {"value": 5.75, "unit": "kg/cm²"}
